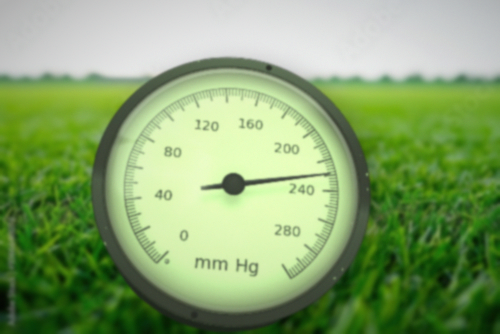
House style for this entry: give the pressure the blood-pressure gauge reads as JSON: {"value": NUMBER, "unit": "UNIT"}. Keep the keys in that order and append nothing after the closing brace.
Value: {"value": 230, "unit": "mmHg"}
